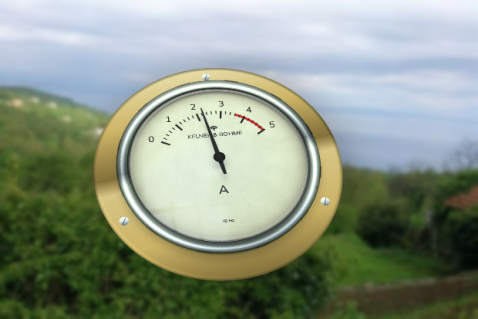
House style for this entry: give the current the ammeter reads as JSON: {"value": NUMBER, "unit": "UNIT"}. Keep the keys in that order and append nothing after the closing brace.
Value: {"value": 2.2, "unit": "A"}
